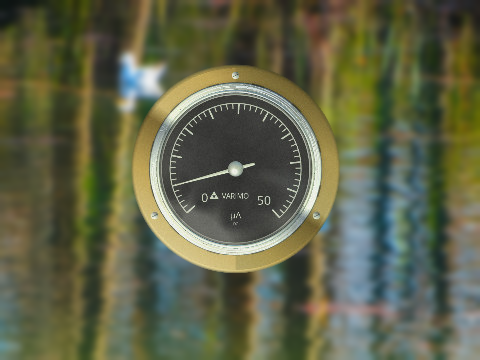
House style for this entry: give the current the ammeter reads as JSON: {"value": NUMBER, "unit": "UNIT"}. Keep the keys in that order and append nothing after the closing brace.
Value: {"value": 5, "unit": "µA"}
